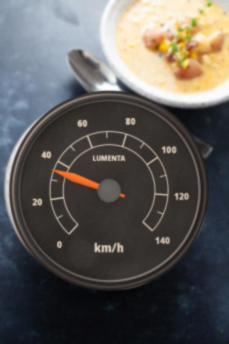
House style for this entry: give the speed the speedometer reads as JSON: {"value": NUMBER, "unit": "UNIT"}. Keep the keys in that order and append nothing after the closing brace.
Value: {"value": 35, "unit": "km/h"}
